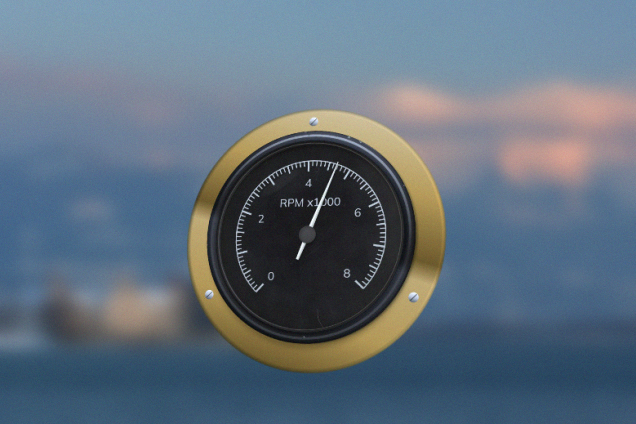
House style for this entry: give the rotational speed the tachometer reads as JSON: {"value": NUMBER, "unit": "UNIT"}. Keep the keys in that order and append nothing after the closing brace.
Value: {"value": 4700, "unit": "rpm"}
